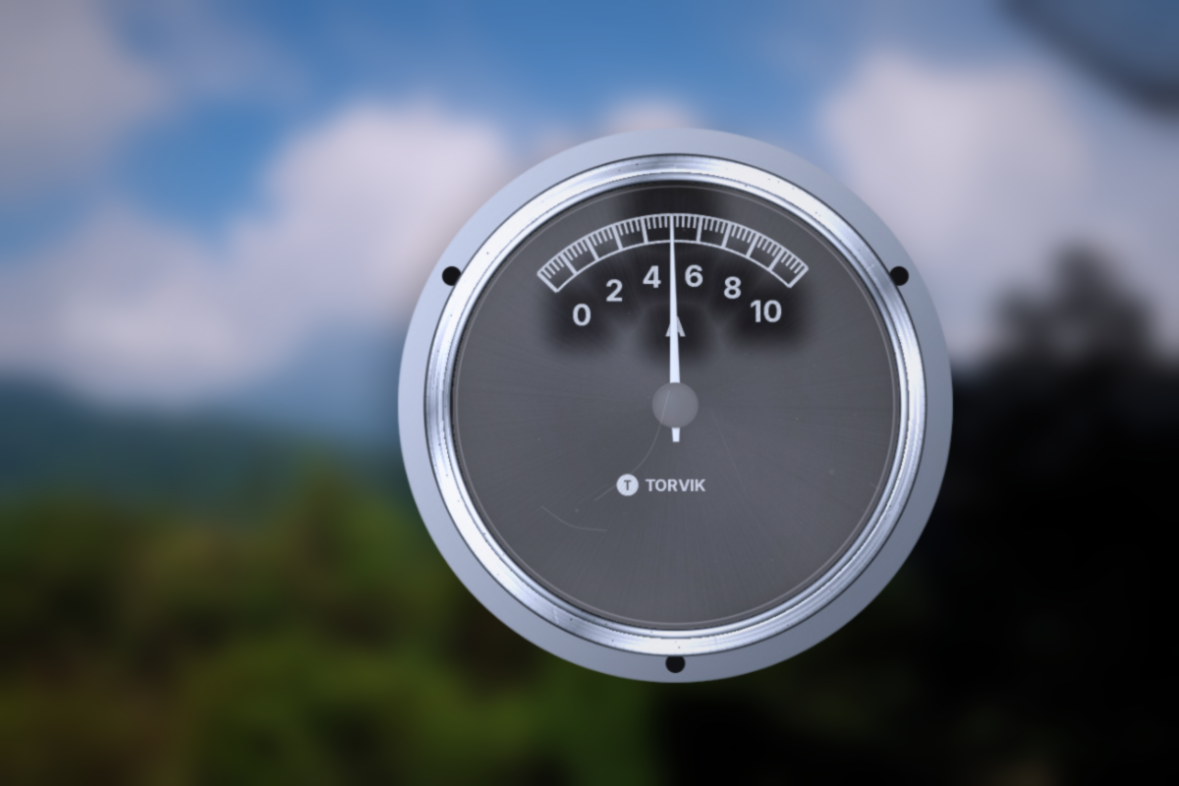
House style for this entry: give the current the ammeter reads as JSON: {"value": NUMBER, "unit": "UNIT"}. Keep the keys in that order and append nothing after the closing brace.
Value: {"value": 5, "unit": "A"}
